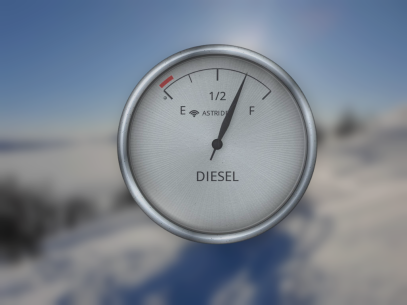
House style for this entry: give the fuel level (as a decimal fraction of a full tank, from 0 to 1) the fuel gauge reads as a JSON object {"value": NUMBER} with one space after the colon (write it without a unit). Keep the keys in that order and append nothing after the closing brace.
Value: {"value": 0.75}
